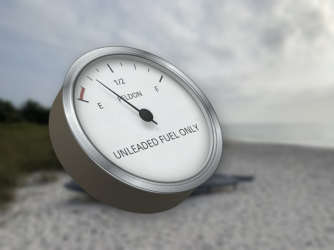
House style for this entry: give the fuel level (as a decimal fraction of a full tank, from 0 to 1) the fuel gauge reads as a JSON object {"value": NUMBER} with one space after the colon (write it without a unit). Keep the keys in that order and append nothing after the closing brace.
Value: {"value": 0.25}
